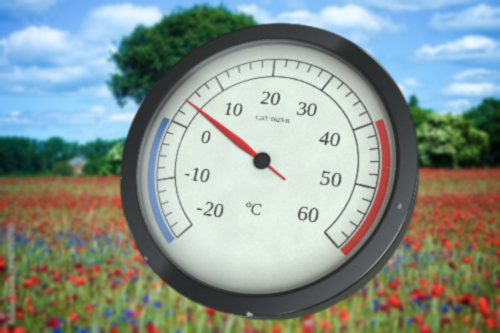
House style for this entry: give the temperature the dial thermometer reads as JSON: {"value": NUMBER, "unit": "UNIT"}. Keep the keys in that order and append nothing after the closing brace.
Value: {"value": 4, "unit": "°C"}
